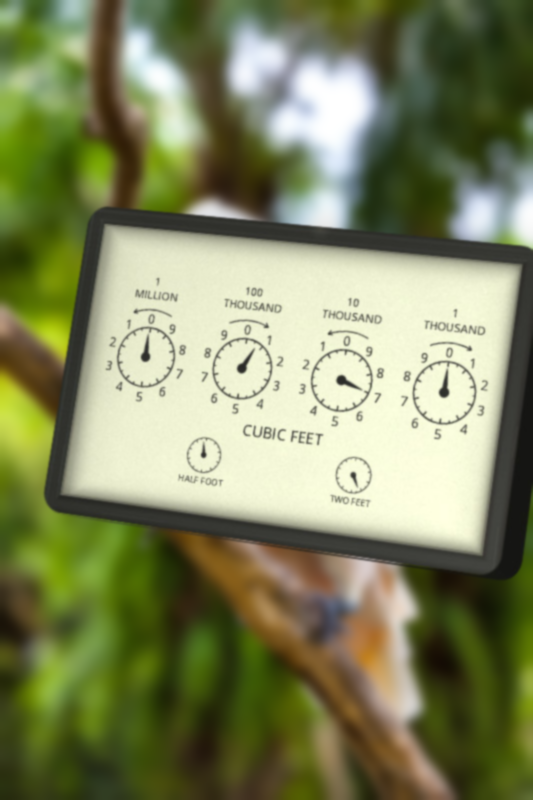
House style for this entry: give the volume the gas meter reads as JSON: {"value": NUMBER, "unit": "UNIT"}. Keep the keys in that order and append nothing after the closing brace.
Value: {"value": 7000, "unit": "ft³"}
